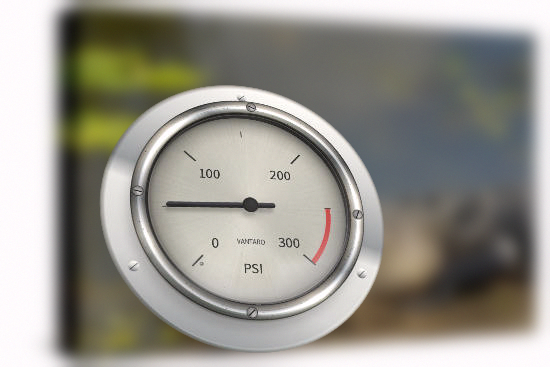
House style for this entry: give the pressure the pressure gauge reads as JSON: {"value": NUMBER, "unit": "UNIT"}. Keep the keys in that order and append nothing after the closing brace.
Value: {"value": 50, "unit": "psi"}
